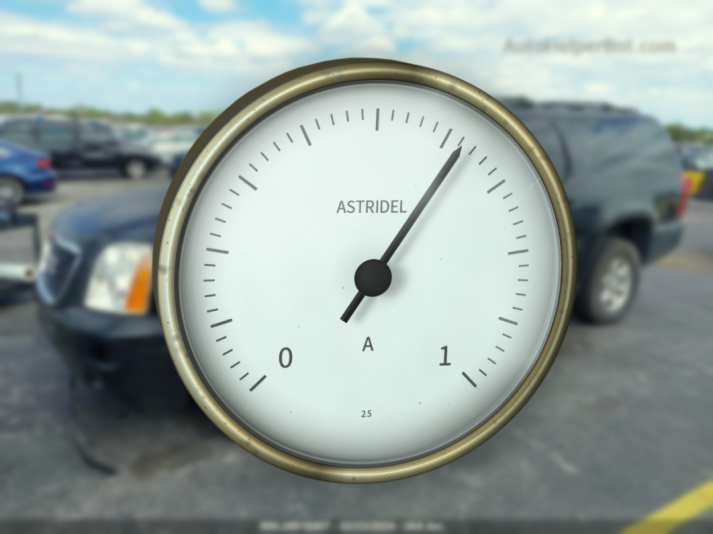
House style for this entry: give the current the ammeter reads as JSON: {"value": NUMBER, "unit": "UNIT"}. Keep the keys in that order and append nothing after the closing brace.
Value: {"value": 0.62, "unit": "A"}
